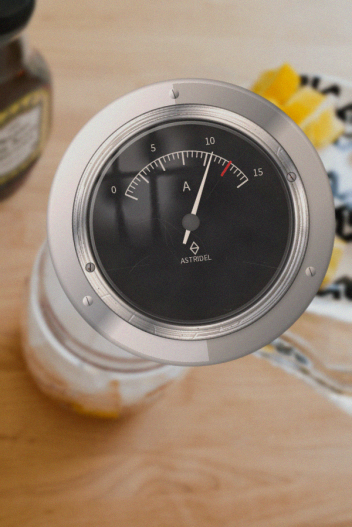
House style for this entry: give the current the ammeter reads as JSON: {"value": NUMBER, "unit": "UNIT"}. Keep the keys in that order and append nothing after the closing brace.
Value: {"value": 10.5, "unit": "A"}
